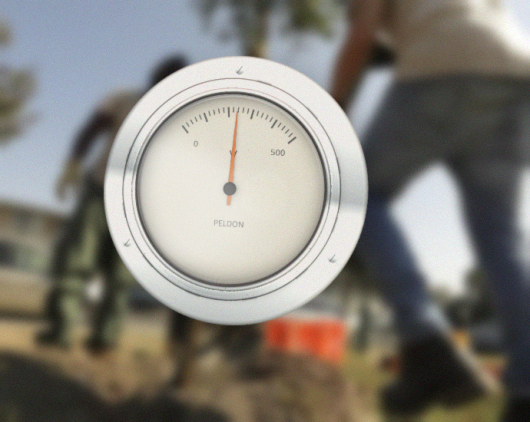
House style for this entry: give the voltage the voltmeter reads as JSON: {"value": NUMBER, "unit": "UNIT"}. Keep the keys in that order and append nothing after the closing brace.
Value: {"value": 240, "unit": "V"}
